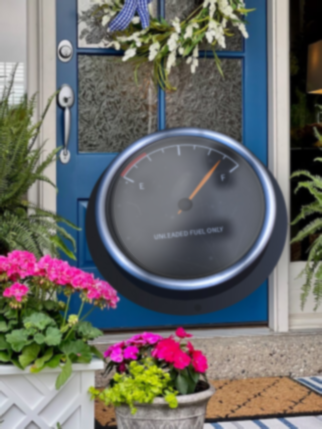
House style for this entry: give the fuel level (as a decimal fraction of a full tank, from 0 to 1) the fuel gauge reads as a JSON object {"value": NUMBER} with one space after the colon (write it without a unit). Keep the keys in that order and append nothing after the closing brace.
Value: {"value": 0.875}
